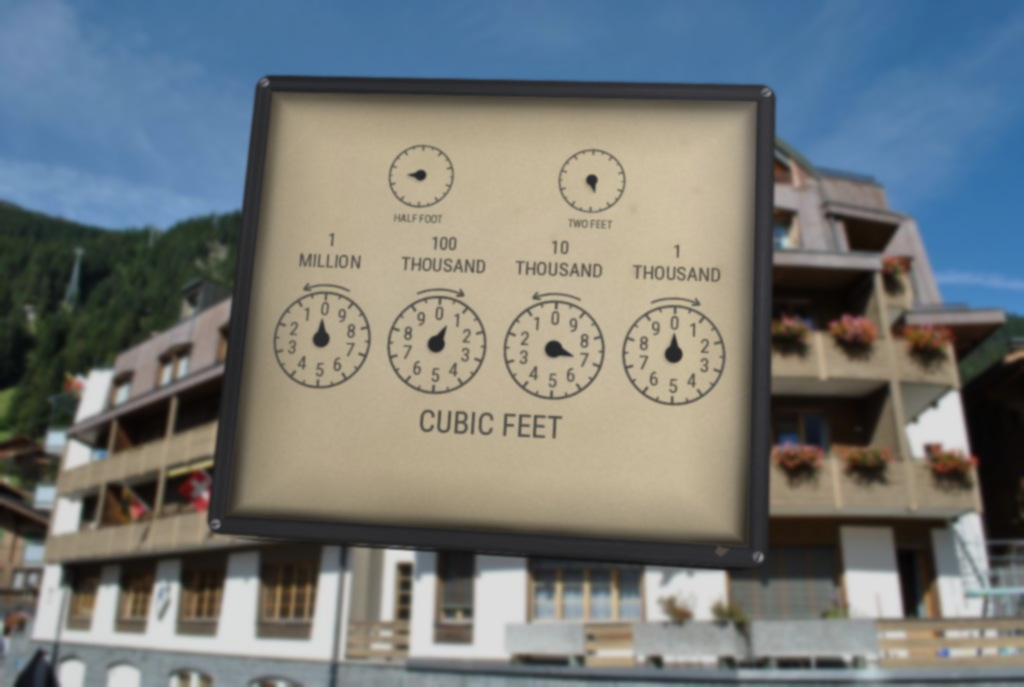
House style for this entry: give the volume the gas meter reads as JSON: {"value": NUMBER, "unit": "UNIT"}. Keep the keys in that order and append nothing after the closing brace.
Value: {"value": 7000, "unit": "ft³"}
